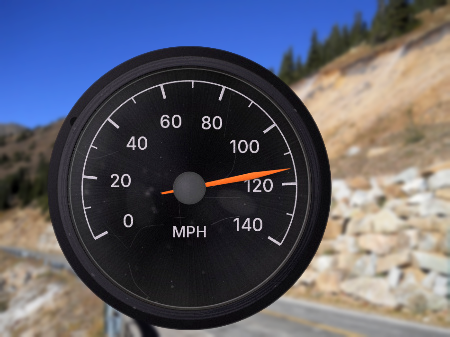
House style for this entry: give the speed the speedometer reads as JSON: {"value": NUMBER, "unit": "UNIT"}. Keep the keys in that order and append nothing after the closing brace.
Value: {"value": 115, "unit": "mph"}
